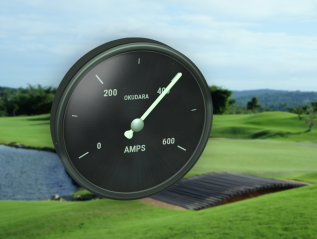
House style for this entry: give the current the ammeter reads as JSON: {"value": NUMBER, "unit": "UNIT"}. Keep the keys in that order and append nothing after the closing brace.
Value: {"value": 400, "unit": "A"}
